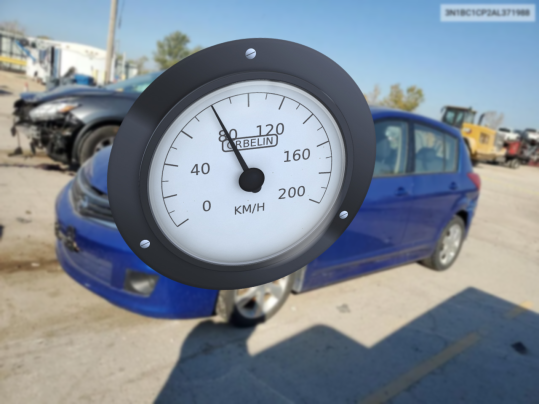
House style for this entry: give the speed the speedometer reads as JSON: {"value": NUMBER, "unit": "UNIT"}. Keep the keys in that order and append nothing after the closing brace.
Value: {"value": 80, "unit": "km/h"}
